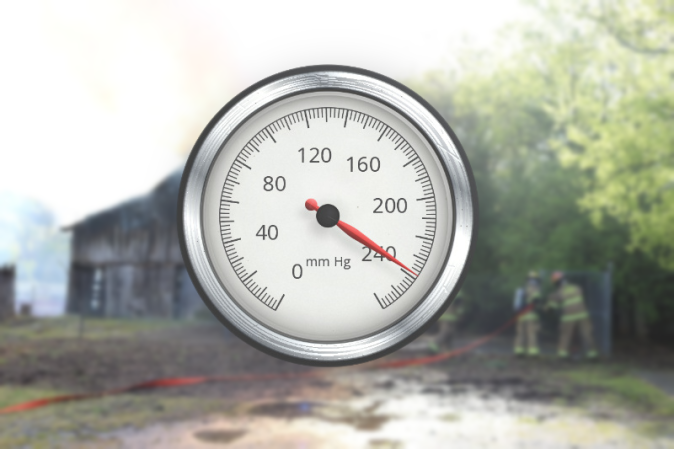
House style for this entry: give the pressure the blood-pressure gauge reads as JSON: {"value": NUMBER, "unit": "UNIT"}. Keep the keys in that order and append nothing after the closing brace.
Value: {"value": 238, "unit": "mmHg"}
